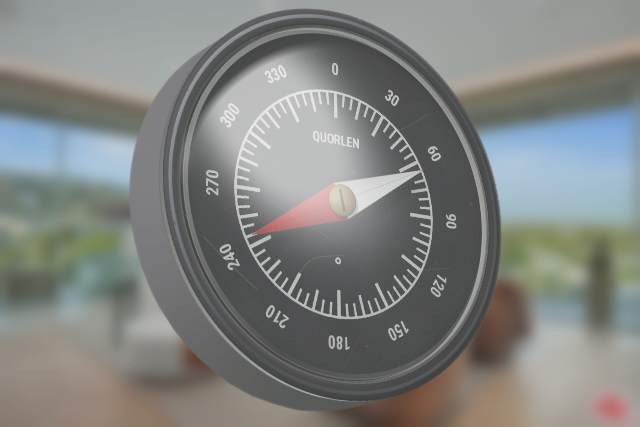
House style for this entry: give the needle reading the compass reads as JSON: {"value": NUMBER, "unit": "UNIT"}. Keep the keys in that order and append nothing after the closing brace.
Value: {"value": 245, "unit": "°"}
